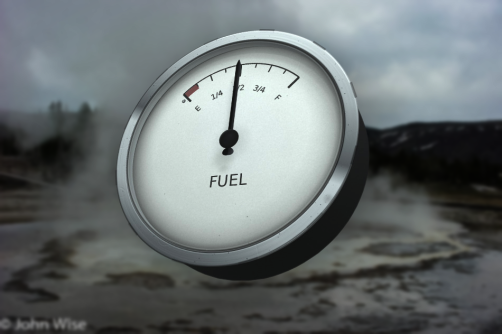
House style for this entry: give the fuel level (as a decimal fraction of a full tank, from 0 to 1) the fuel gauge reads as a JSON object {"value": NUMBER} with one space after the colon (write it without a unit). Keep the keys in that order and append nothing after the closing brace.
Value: {"value": 0.5}
